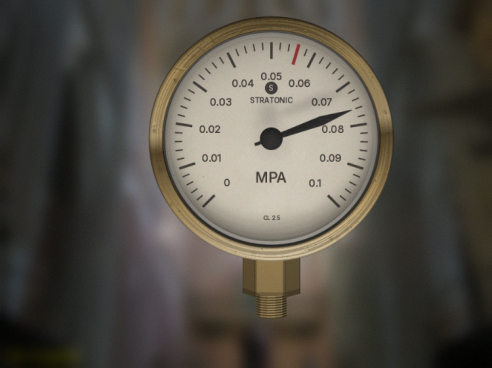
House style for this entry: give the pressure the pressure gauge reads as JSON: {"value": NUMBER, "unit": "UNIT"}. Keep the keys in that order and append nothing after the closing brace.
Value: {"value": 0.076, "unit": "MPa"}
